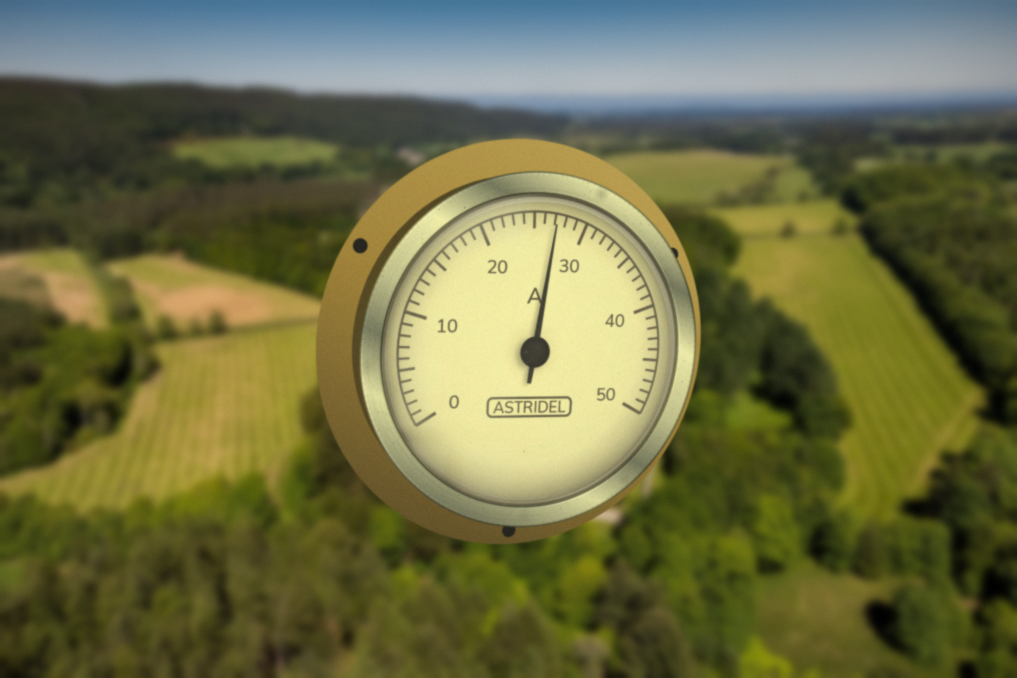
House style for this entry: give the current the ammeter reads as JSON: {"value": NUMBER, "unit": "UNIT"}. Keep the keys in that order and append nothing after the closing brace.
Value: {"value": 27, "unit": "A"}
